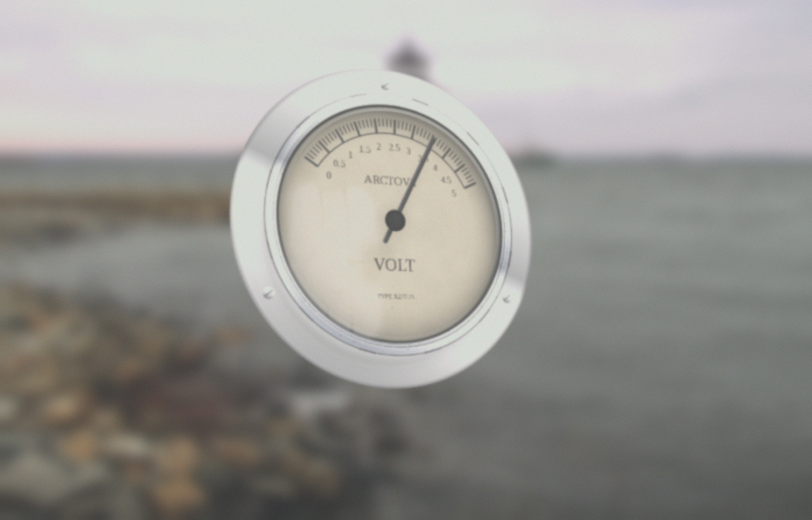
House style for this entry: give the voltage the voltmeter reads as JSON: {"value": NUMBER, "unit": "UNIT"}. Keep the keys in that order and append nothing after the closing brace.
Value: {"value": 3.5, "unit": "V"}
